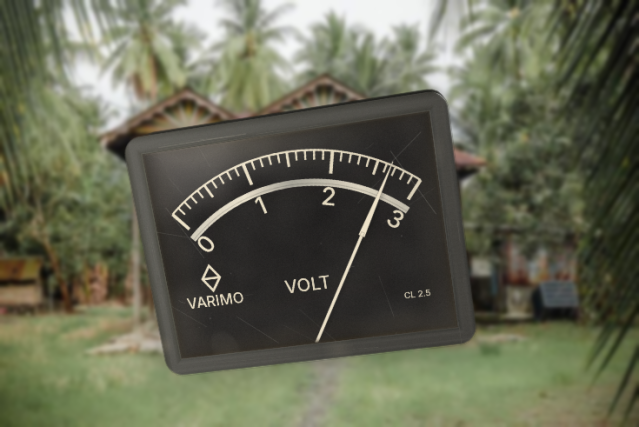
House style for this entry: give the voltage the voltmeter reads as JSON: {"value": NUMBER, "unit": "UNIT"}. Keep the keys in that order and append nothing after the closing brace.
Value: {"value": 2.65, "unit": "V"}
